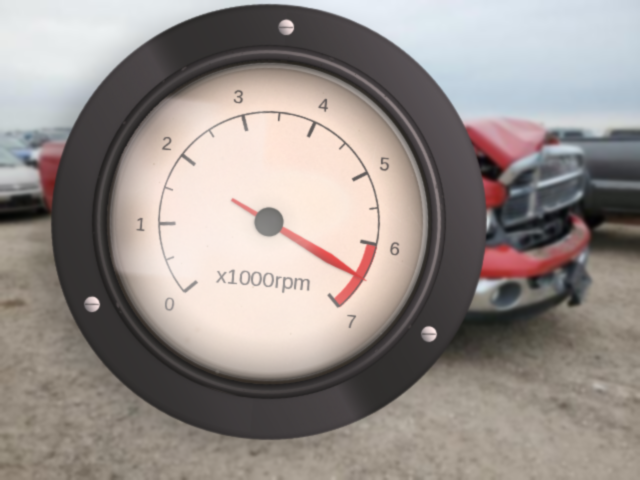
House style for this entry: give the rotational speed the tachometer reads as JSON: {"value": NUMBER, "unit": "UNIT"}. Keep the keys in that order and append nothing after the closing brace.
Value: {"value": 6500, "unit": "rpm"}
